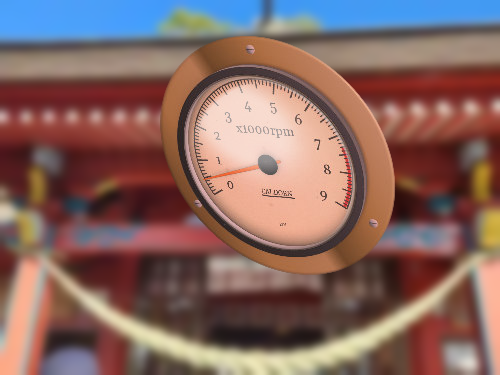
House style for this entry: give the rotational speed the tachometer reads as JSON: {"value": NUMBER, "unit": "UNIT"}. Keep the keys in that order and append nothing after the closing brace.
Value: {"value": 500, "unit": "rpm"}
